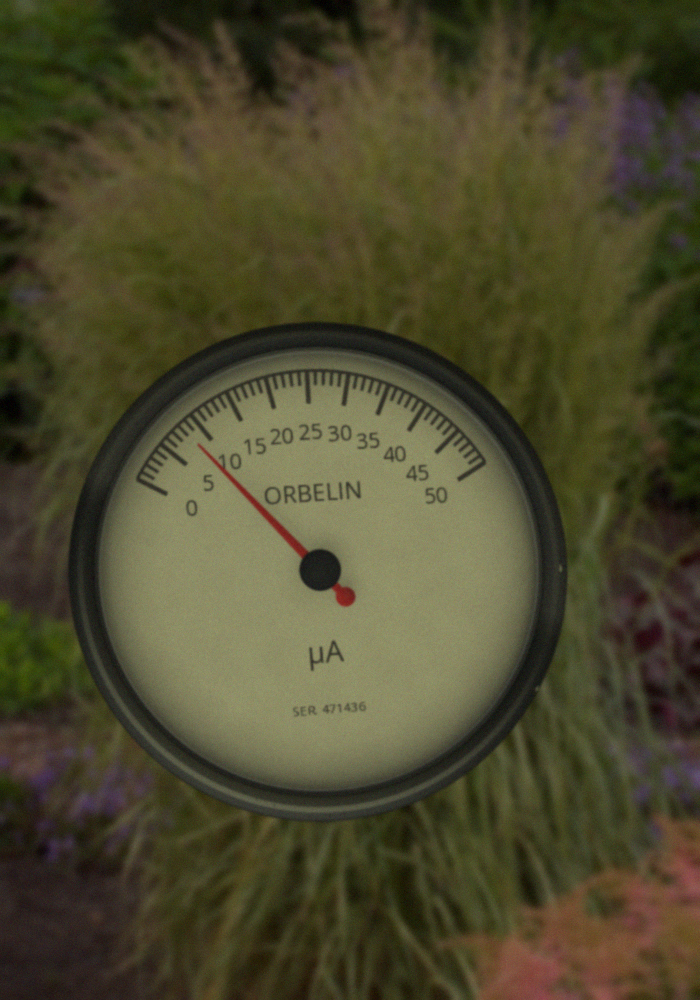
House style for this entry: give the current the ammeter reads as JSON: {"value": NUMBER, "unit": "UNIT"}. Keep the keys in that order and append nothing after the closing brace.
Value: {"value": 8, "unit": "µA"}
